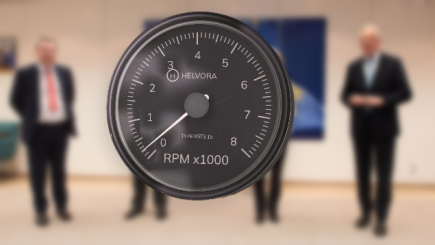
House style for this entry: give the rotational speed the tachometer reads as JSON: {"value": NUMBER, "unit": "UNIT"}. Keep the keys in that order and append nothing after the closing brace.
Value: {"value": 200, "unit": "rpm"}
